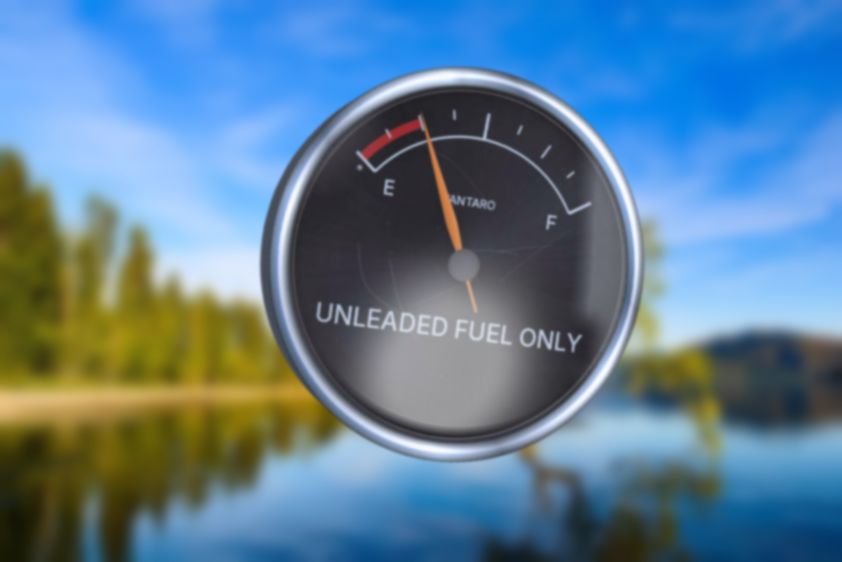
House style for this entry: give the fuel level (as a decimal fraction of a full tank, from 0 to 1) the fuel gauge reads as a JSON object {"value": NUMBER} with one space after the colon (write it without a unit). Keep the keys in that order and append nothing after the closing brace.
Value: {"value": 0.25}
